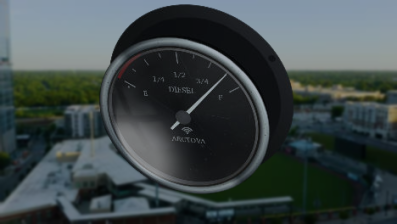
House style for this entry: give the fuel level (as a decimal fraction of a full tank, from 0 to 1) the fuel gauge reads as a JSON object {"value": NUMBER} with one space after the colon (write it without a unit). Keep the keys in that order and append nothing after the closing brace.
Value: {"value": 0.875}
